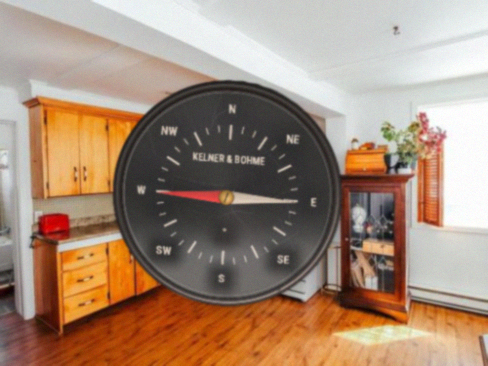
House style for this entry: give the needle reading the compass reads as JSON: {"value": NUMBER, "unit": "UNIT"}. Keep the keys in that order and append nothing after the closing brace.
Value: {"value": 270, "unit": "°"}
